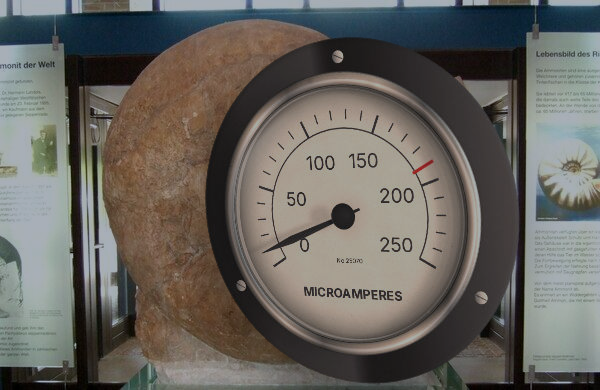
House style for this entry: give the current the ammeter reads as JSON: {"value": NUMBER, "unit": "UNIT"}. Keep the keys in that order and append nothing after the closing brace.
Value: {"value": 10, "unit": "µA"}
